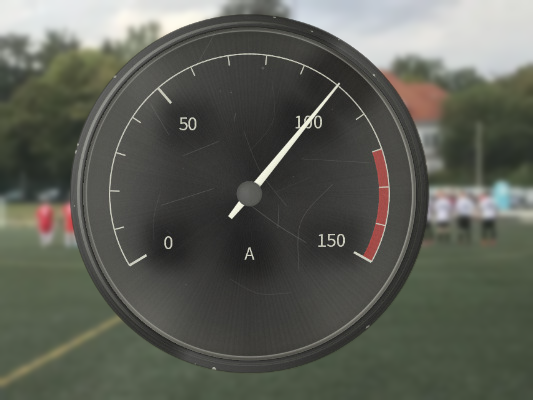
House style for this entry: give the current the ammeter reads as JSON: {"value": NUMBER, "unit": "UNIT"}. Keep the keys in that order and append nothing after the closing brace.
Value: {"value": 100, "unit": "A"}
